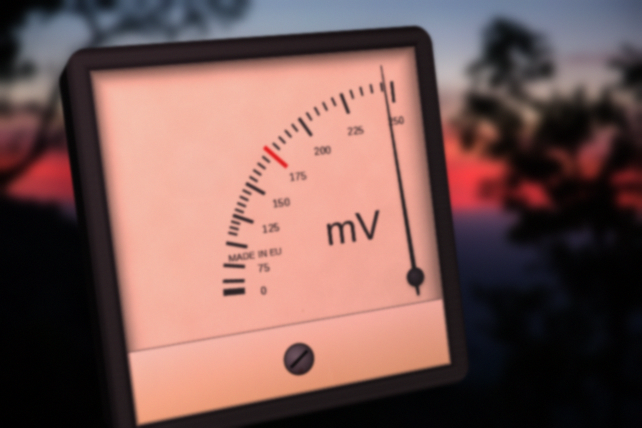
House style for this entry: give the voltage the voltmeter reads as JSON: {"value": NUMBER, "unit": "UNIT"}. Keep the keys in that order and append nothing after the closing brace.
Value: {"value": 245, "unit": "mV"}
